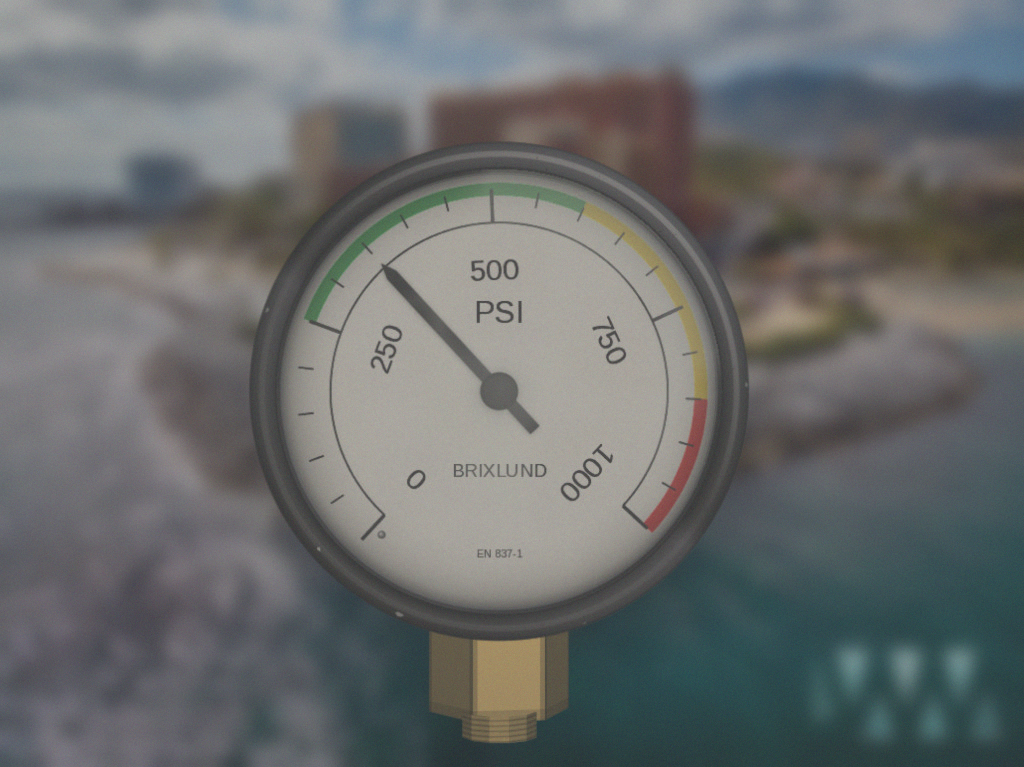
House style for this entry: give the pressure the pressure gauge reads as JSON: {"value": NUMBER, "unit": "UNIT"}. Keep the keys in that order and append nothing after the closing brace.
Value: {"value": 350, "unit": "psi"}
